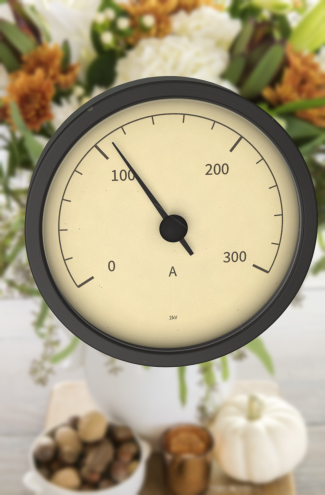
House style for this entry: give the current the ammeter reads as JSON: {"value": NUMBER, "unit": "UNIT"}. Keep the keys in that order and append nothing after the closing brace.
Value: {"value": 110, "unit": "A"}
